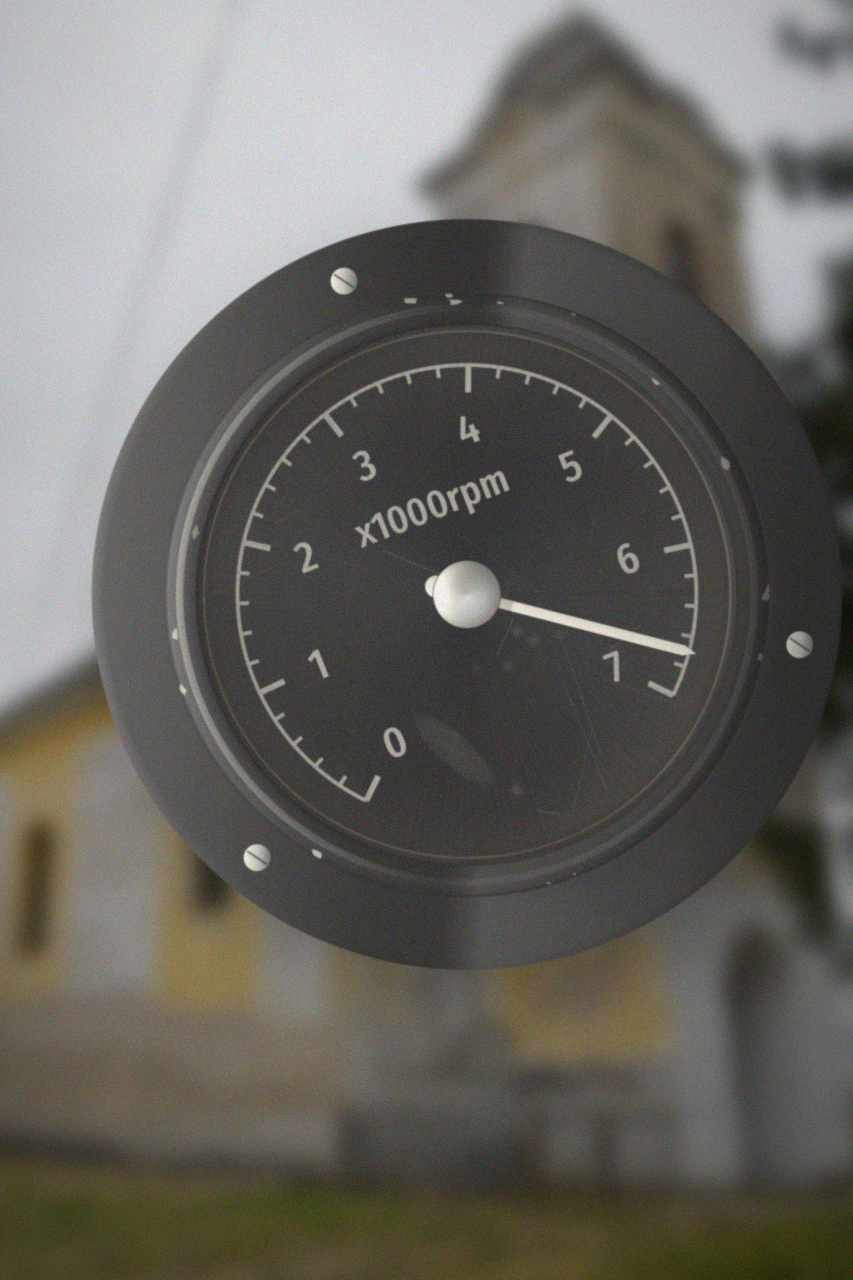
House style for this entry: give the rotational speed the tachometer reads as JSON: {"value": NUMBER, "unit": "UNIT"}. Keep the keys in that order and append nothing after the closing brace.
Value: {"value": 6700, "unit": "rpm"}
